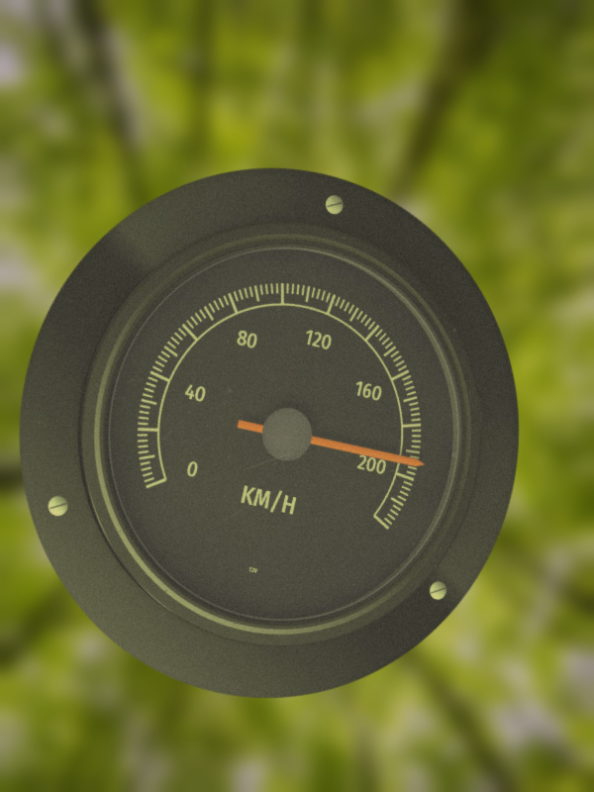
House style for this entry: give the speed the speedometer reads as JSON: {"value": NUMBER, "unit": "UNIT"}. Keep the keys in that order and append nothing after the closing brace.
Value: {"value": 194, "unit": "km/h"}
